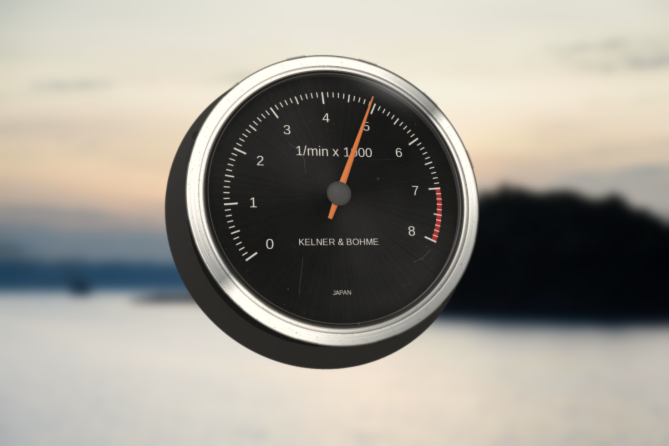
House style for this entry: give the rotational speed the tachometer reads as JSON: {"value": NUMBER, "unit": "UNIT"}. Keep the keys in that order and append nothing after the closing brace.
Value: {"value": 4900, "unit": "rpm"}
